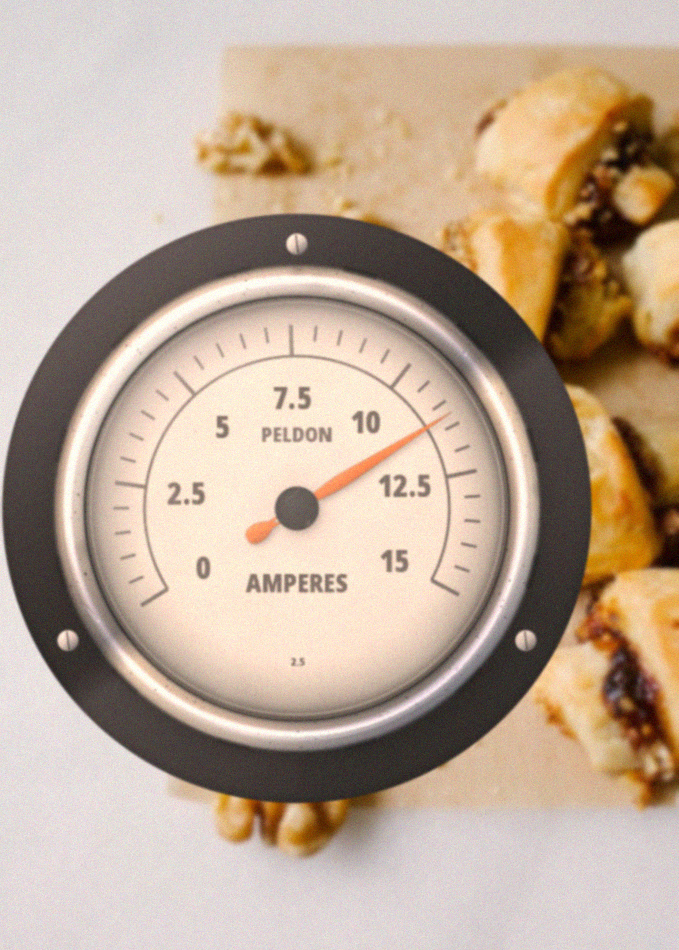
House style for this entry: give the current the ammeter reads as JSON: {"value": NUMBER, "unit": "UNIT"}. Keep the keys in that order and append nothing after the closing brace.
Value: {"value": 11.25, "unit": "A"}
